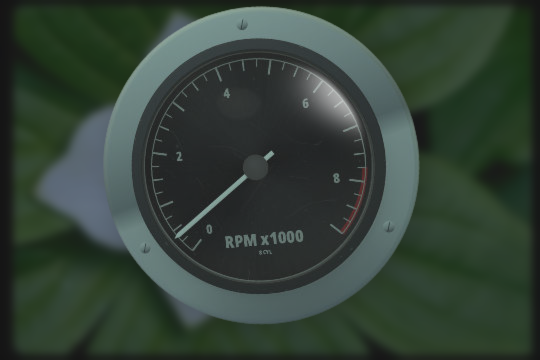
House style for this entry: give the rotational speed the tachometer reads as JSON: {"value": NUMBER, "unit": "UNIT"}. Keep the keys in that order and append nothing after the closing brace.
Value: {"value": 375, "unit": "rpm"}
